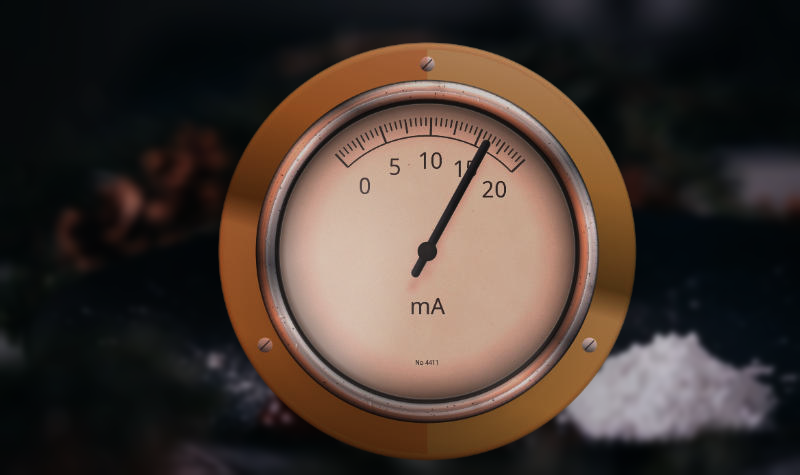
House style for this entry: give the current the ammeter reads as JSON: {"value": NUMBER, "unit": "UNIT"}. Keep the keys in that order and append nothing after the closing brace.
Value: {"value": 16, "unit": "mA"}
